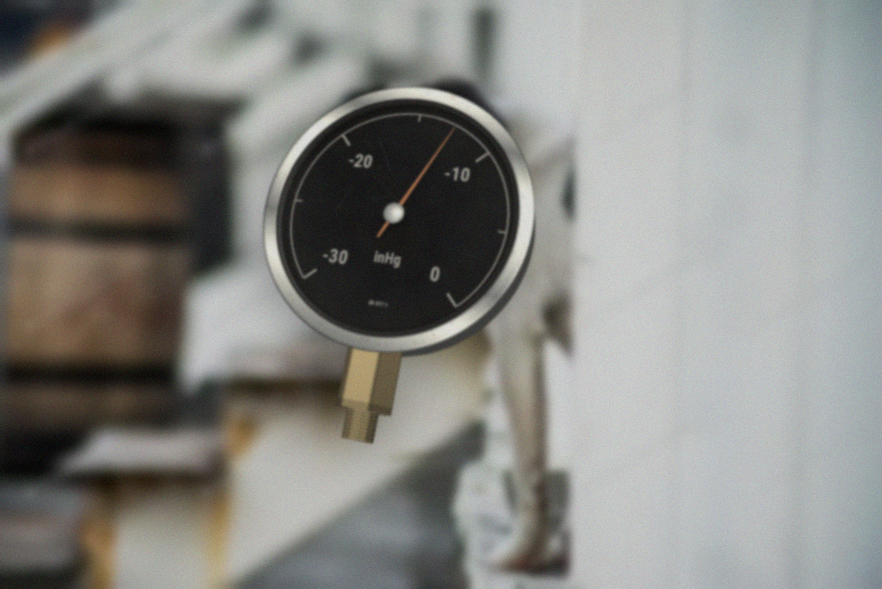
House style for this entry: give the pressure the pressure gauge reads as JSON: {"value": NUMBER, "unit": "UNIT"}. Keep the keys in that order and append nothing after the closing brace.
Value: {"value": -12.5, "unit": "inHg"}
